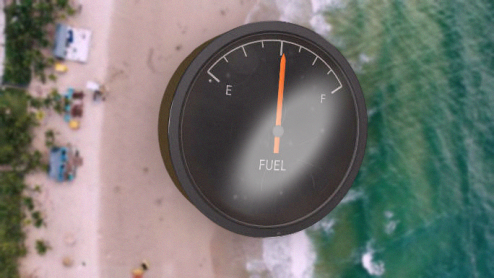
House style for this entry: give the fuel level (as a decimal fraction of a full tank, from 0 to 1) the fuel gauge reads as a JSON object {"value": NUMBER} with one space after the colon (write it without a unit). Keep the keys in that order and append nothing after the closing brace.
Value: {"value": 0.5}
